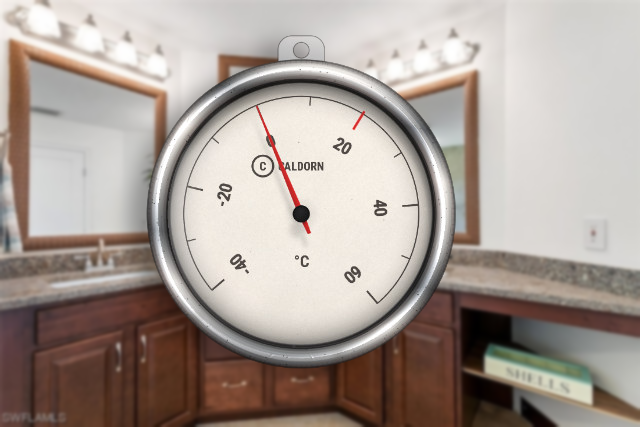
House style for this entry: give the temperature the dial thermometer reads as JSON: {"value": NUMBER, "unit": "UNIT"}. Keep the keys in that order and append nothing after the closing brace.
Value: {"value": 0, "unit": "°C"}
